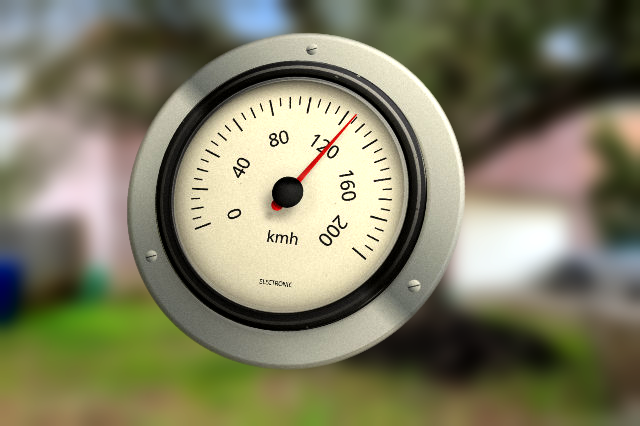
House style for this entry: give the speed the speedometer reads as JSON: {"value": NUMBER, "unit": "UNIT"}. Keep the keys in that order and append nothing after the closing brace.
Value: {"value": 125, "unit": "km/h"}
